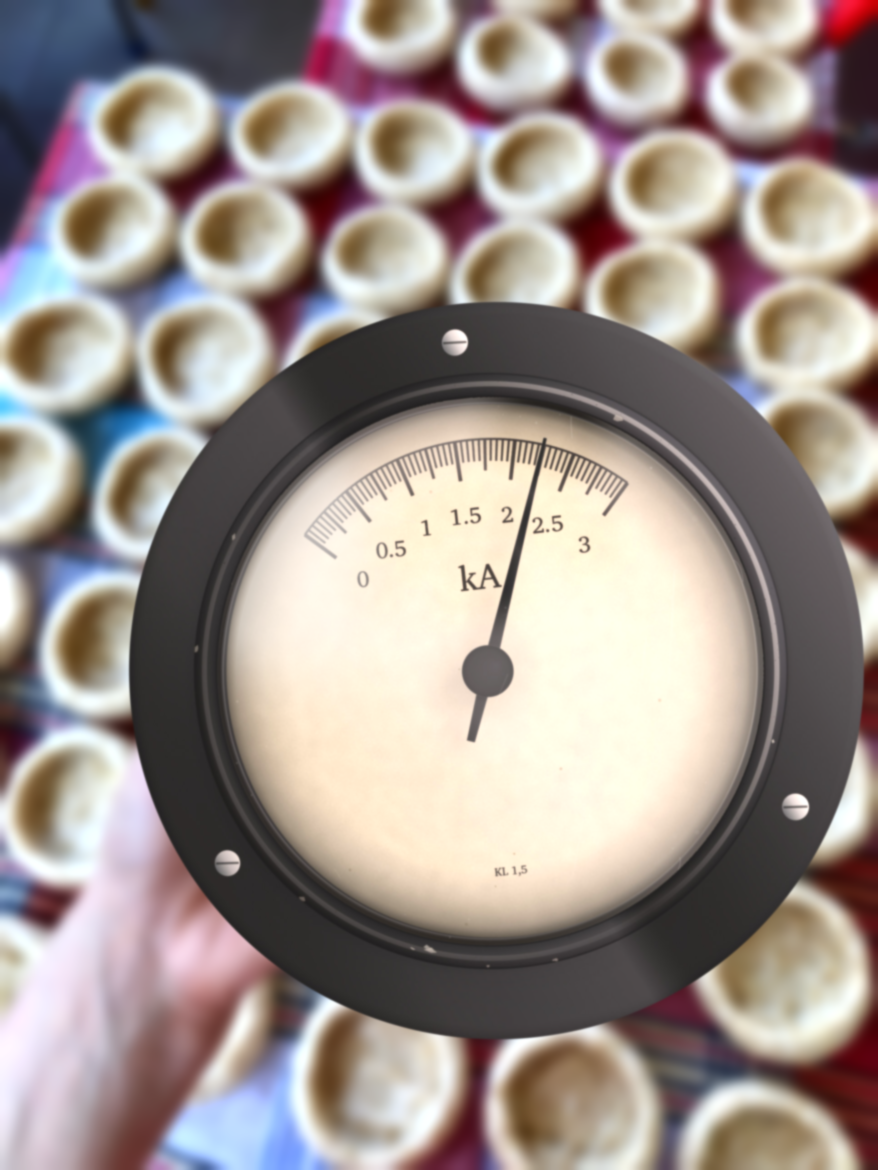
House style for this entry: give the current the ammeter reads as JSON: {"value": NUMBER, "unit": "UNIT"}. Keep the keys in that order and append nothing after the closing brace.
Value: {"value": 2.25, "unit": "kA"}
